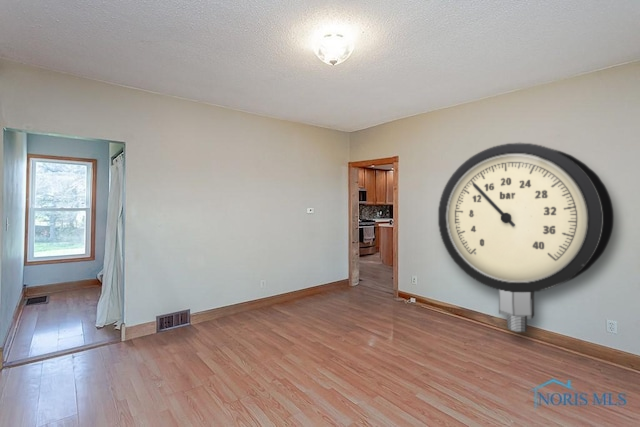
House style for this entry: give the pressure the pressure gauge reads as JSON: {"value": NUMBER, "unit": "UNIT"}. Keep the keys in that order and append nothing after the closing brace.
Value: {"value": 14, "unit": "bar"}
